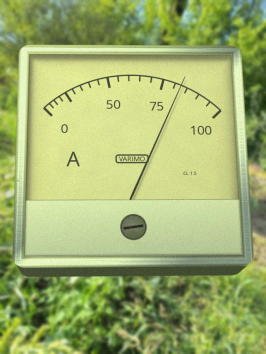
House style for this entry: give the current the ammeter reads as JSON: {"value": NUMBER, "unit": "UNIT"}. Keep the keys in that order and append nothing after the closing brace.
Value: {"value": 82.5, "unit": "A"}
